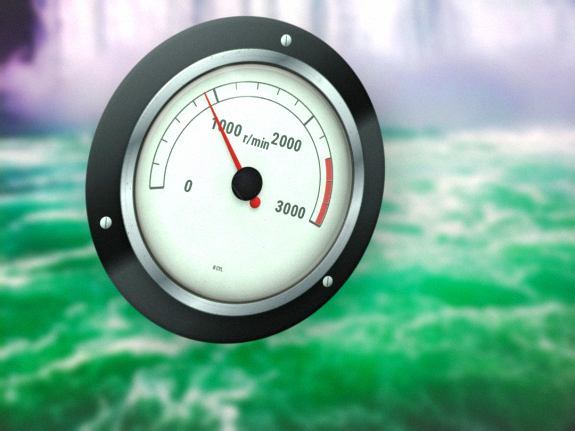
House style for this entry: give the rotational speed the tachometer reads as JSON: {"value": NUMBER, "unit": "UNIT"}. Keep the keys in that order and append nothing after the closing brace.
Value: {"value": 900, "unit": "rpm"}
